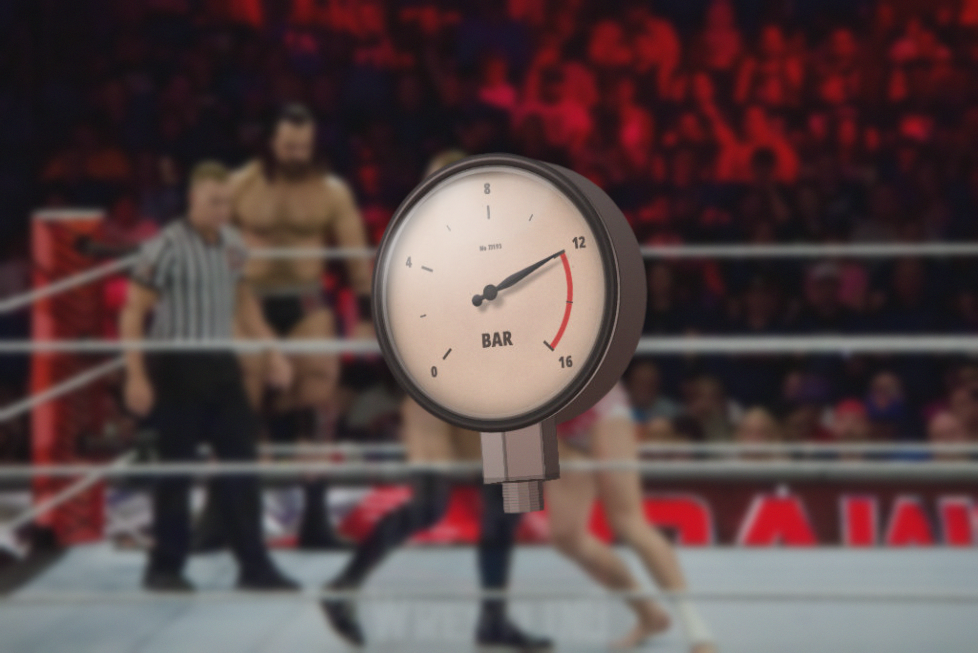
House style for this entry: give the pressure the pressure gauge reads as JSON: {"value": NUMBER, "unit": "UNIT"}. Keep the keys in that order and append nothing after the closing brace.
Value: {"value": 12, "unit": "bar"}
